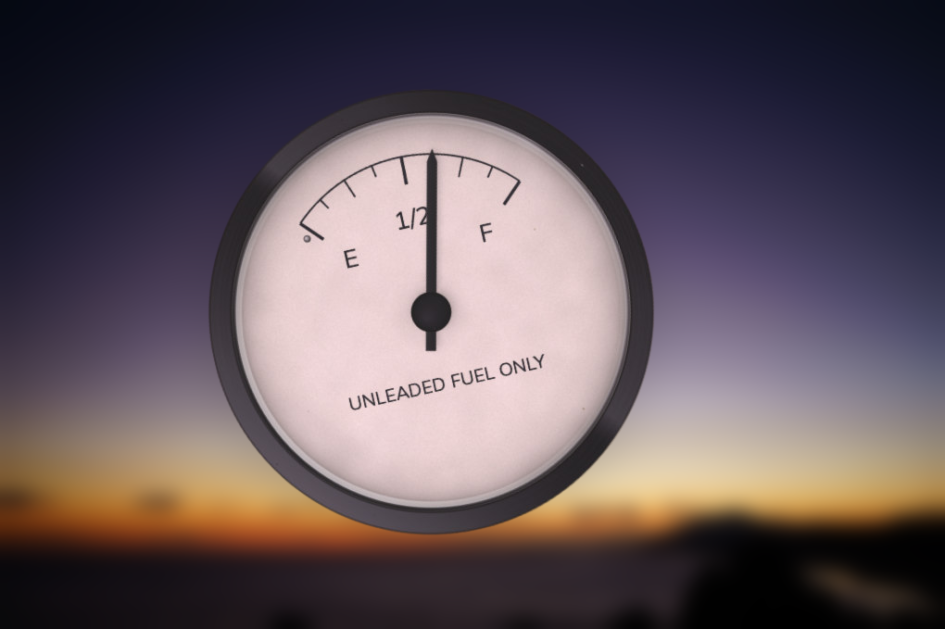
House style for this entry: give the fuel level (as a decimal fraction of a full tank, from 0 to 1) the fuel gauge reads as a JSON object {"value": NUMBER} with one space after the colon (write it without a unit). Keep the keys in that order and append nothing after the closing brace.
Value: {"value": 0.625}
